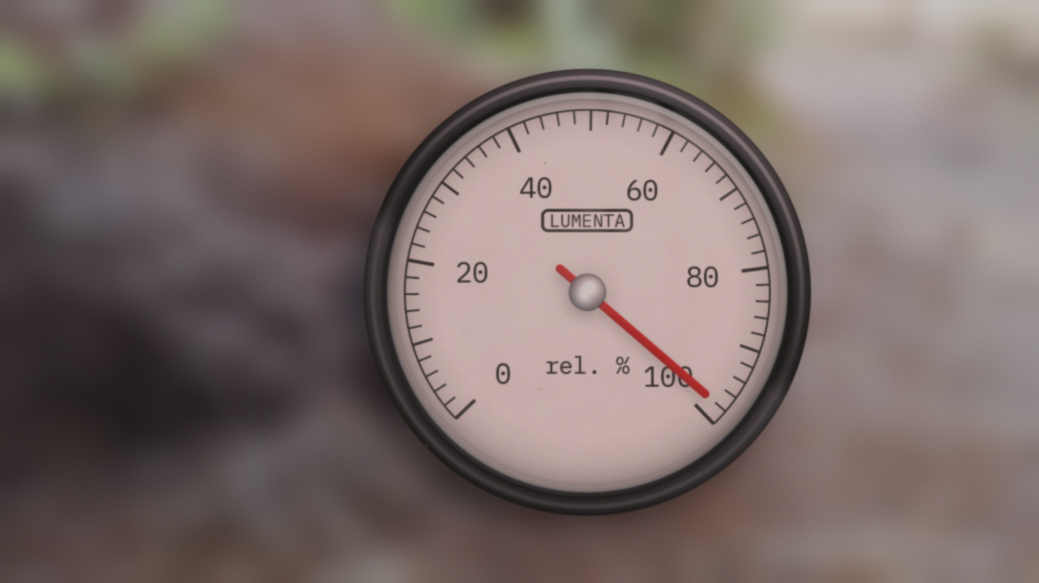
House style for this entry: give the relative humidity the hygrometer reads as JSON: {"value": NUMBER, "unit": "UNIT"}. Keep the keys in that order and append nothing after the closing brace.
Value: {"value": 98, "unit": "%"}
